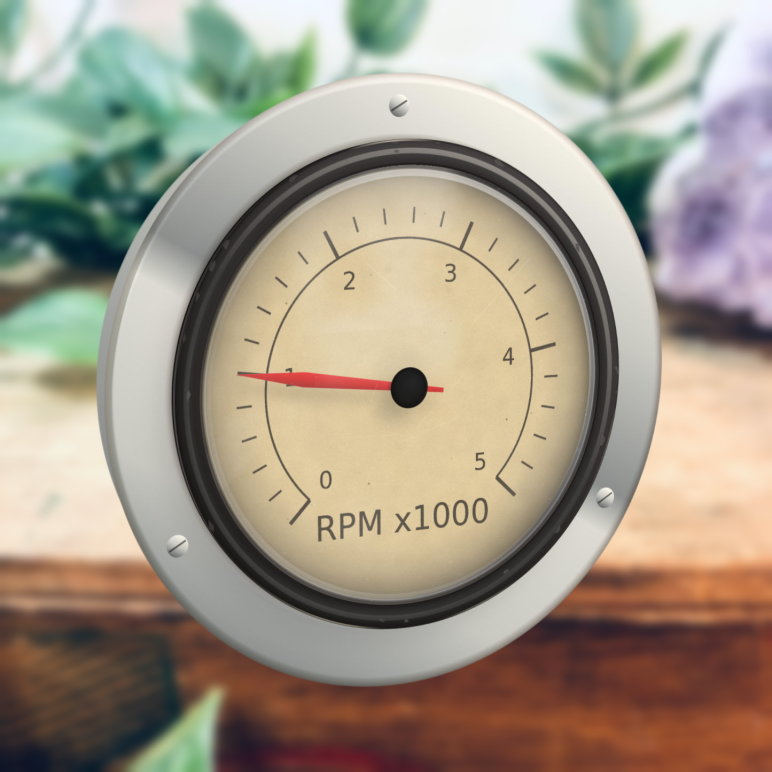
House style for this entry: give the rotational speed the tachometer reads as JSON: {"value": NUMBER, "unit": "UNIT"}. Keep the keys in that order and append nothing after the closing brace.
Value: {"value": 1000, "unit": "rpm"}
